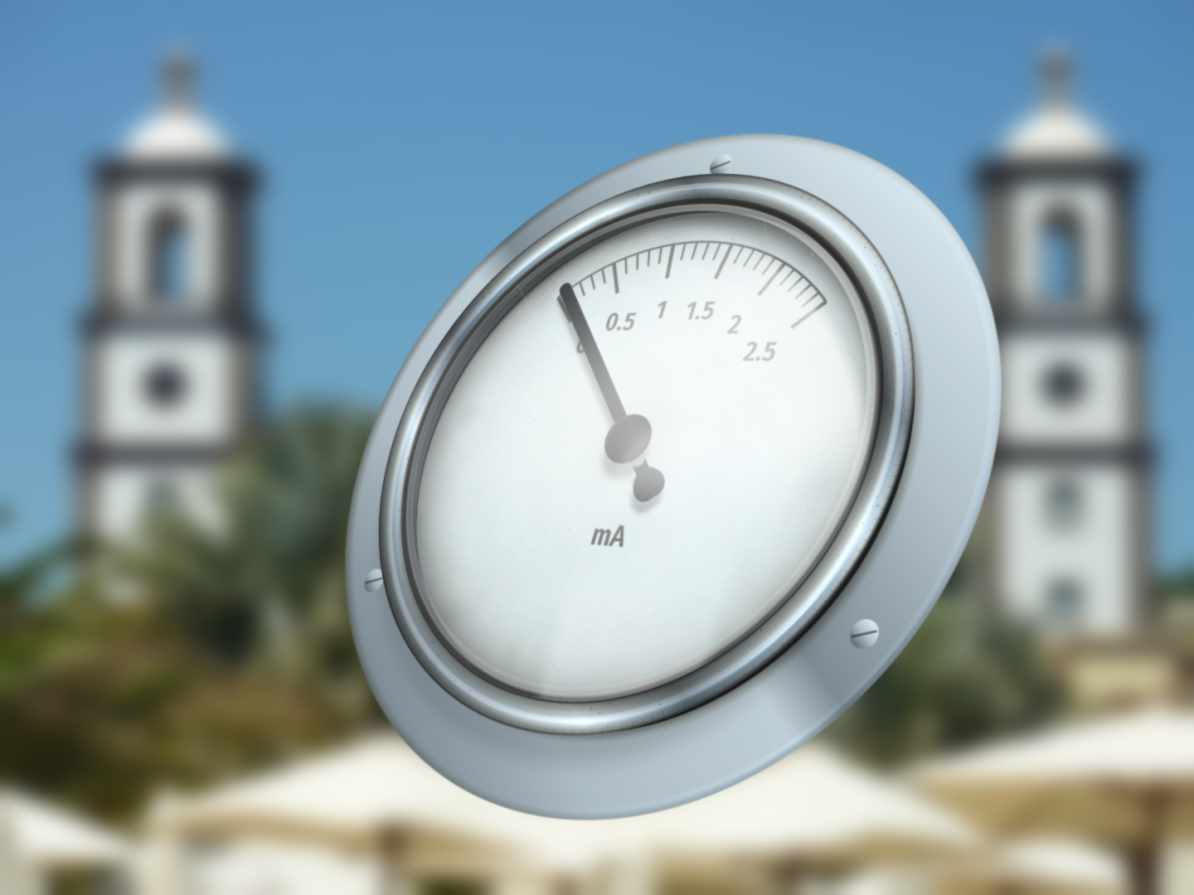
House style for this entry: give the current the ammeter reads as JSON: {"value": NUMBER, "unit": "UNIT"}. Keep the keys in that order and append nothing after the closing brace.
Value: {"value": 0.1, "unit": "mA"}
